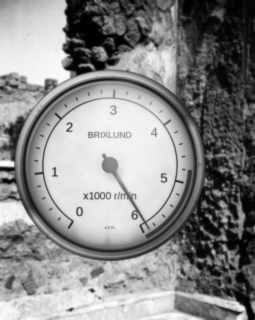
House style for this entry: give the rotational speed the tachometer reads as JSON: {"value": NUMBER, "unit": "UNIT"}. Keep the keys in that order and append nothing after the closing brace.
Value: {"value": 5900, "unit": "rpm"}
